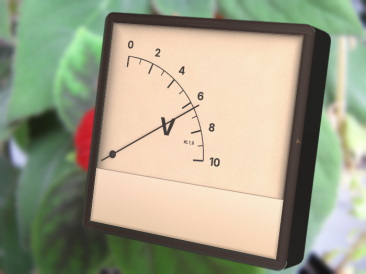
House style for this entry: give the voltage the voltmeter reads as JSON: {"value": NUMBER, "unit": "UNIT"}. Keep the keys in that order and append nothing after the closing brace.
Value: {"value": 6.5, "unit": "V"}
